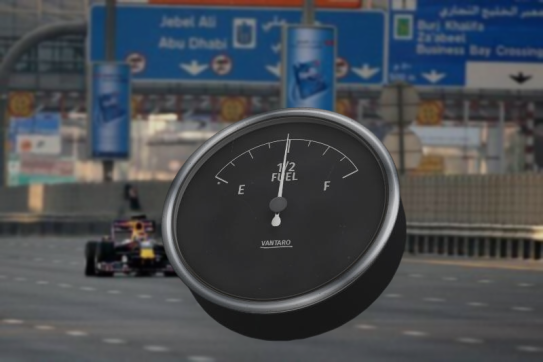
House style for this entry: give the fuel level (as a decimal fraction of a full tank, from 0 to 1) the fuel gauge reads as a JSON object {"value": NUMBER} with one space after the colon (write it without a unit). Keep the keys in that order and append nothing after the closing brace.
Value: {"value": 0.5}
